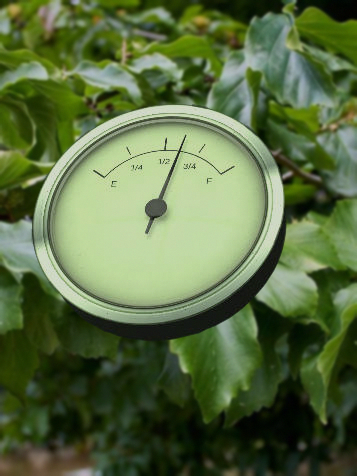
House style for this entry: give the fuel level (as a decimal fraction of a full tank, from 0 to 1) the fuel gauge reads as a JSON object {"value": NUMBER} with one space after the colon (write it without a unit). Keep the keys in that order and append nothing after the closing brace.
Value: {"value": 0.625}
